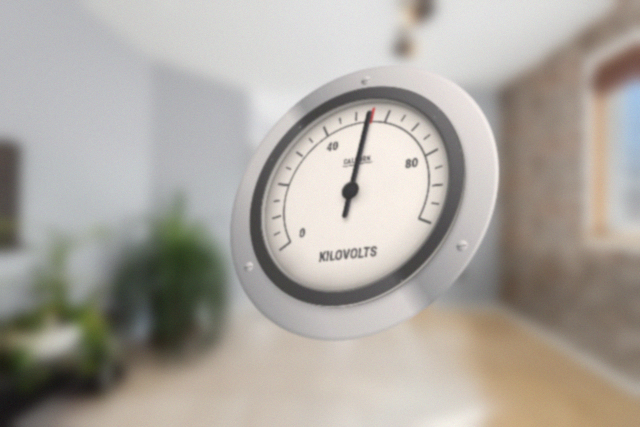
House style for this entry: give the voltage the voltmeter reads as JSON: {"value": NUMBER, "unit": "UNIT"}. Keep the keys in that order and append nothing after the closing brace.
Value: {"value": 55, "unit": "kV"}
